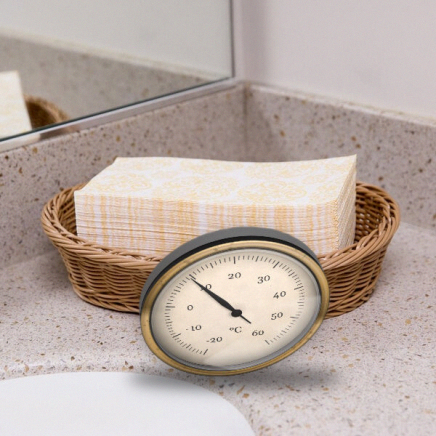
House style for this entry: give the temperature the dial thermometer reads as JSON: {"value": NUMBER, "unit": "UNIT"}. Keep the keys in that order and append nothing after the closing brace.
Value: {"value": 10, "unit": "°C"}
